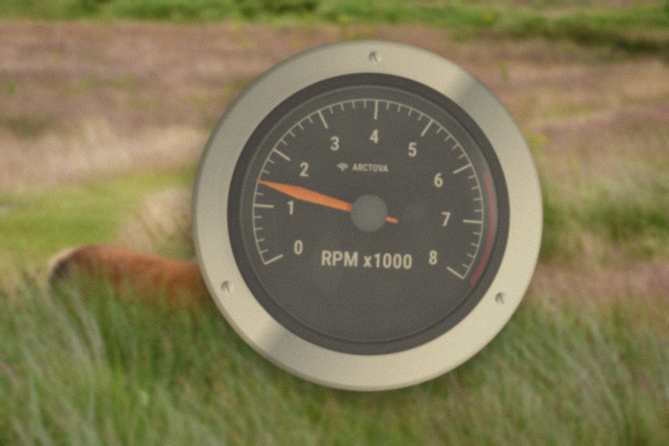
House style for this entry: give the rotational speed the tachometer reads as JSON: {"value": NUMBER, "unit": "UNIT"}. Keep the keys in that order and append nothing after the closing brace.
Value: {"value": 1400, "unit": "rpm"}
